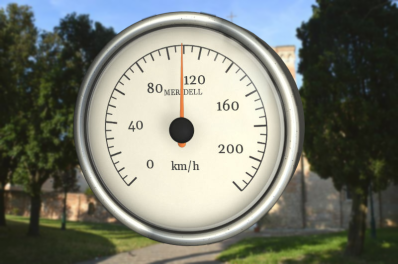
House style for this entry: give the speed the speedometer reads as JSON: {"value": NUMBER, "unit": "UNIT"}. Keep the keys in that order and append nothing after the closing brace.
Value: {"value": 110, "unit": "km/h"}
